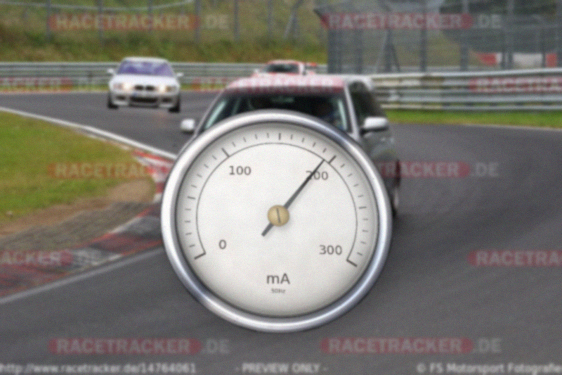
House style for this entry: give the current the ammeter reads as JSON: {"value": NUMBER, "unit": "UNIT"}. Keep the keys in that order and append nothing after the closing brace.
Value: {"value": 195, "unit": "mA"}
